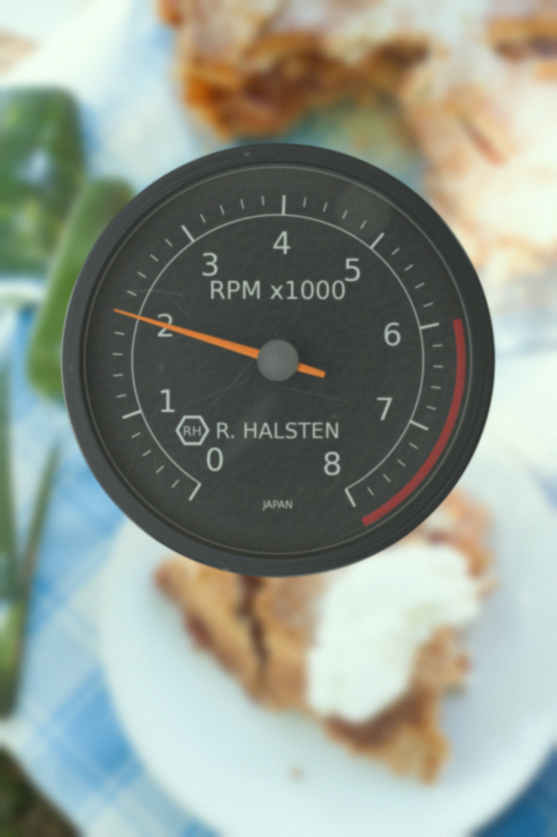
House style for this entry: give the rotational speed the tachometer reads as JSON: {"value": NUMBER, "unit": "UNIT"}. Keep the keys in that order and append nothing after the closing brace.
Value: {"value": 2000, "unit": "rpm"}
